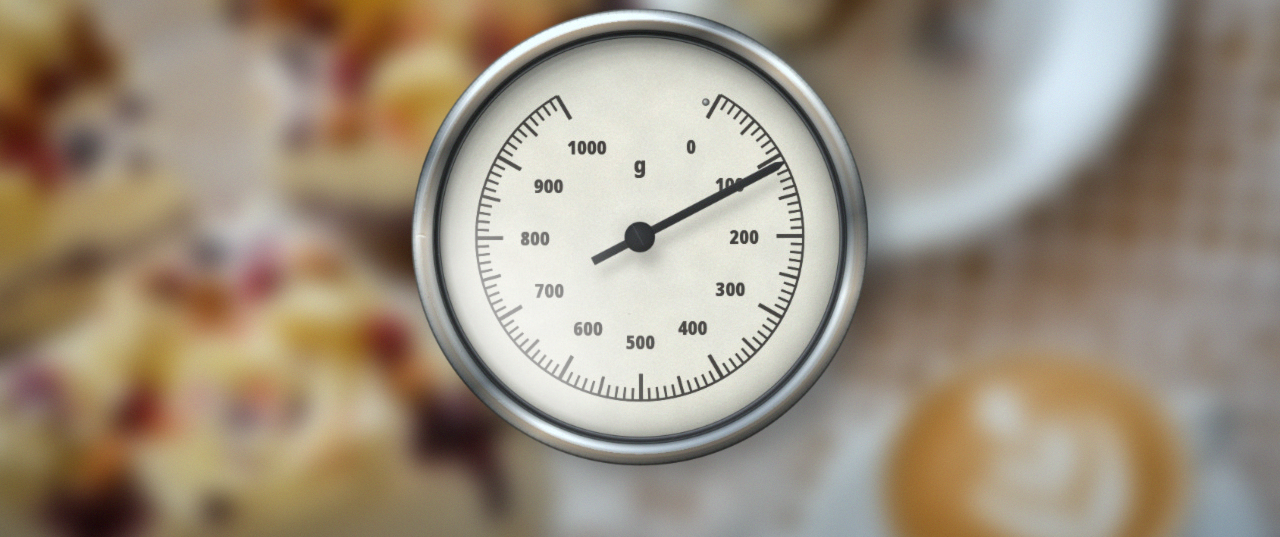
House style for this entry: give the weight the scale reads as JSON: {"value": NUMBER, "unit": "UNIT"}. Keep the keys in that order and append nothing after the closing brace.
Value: {"value": 110, "unit": "g"}
